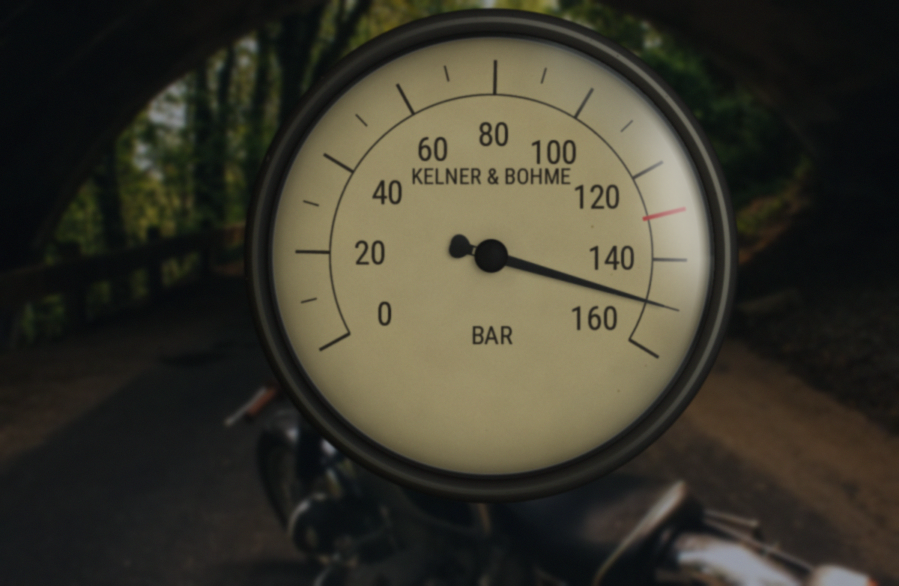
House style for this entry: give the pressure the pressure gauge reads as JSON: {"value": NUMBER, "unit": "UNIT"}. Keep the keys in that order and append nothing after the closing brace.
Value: {"value": 150, "unit": "bar"}
